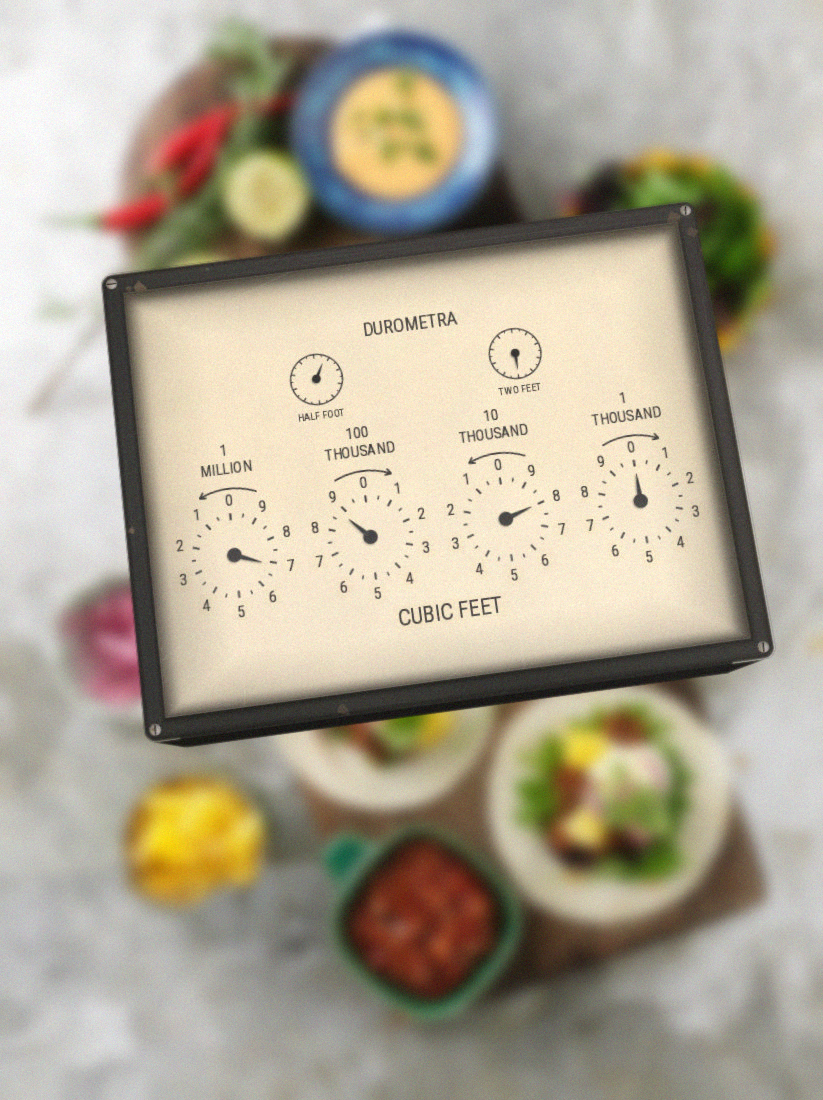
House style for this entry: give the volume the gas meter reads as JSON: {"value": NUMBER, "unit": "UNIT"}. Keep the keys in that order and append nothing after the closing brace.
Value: {"value": 688000, "unit": "ft³"}
